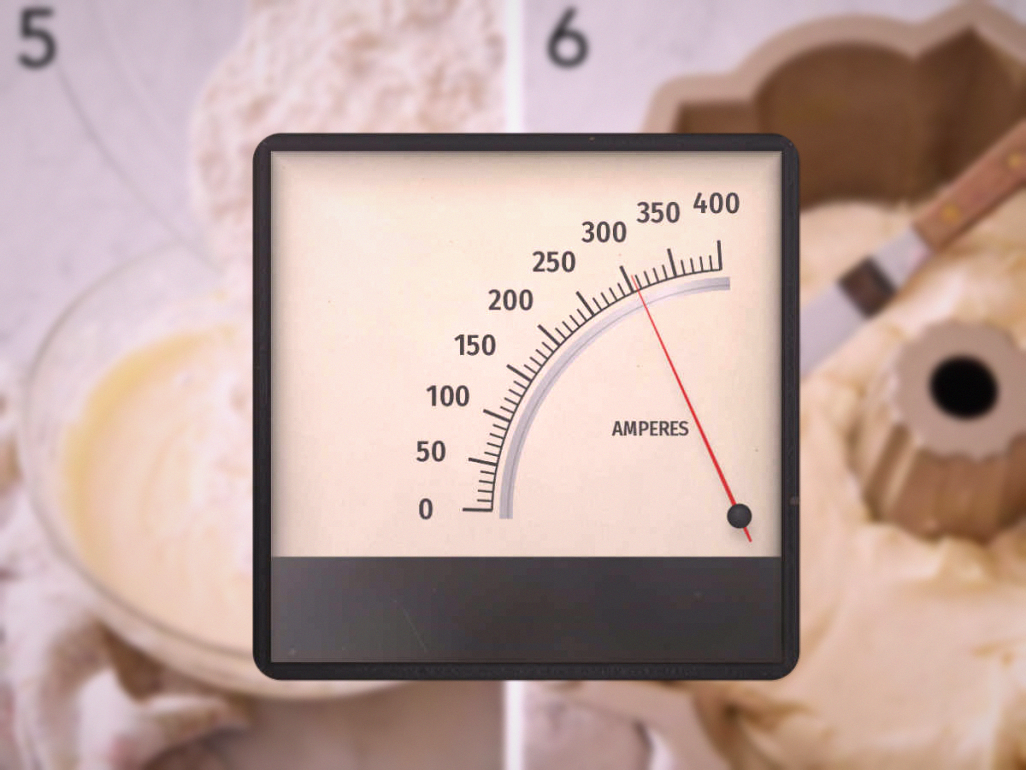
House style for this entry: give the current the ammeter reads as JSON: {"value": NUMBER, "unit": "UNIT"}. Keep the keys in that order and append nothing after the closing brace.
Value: {"value": 305, "unit": "A"}
